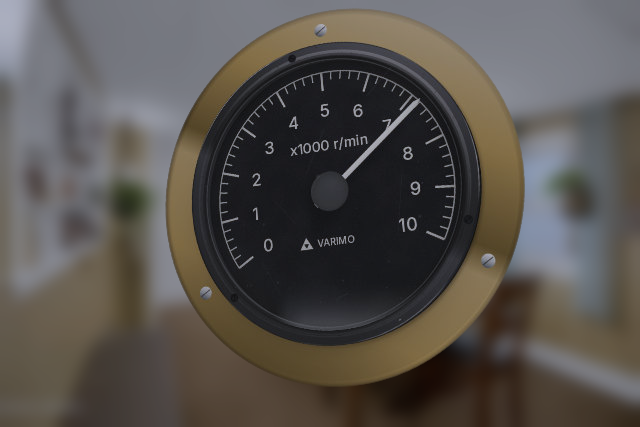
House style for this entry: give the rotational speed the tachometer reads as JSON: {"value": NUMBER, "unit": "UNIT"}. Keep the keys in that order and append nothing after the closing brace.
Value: {"value": 7200, "unit": "rpm"}
